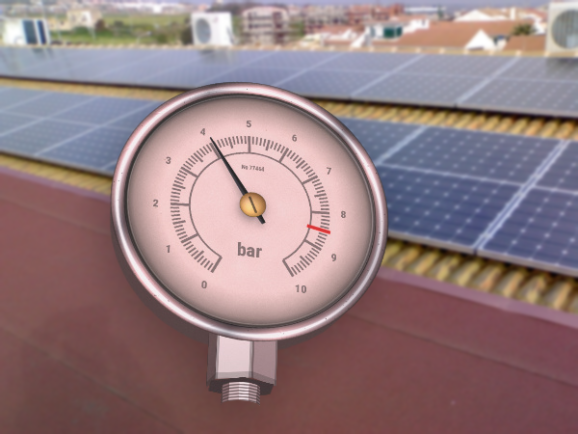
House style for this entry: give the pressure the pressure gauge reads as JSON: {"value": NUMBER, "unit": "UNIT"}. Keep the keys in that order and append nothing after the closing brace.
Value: {"value": 4, "unit": "bar"}
